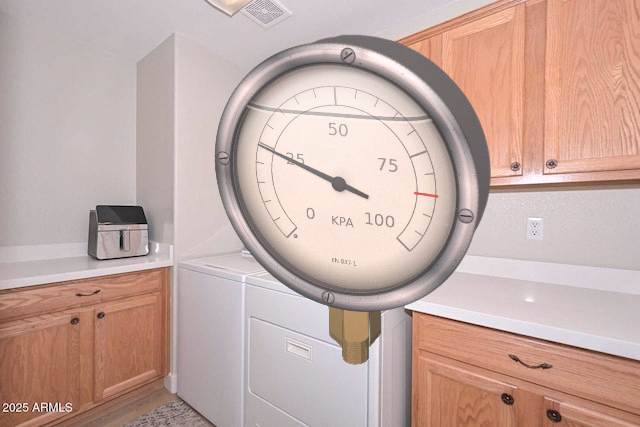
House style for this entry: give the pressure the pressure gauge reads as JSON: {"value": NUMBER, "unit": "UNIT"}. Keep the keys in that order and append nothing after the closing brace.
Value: {"value": 25, "unit": "kPa"}
